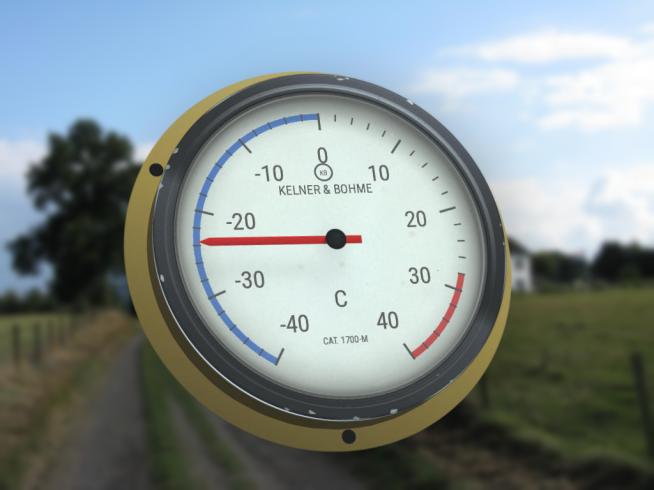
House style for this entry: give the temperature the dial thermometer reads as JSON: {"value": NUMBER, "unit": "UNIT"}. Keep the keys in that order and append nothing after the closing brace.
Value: {"value": -24, "unit": "°C"}
